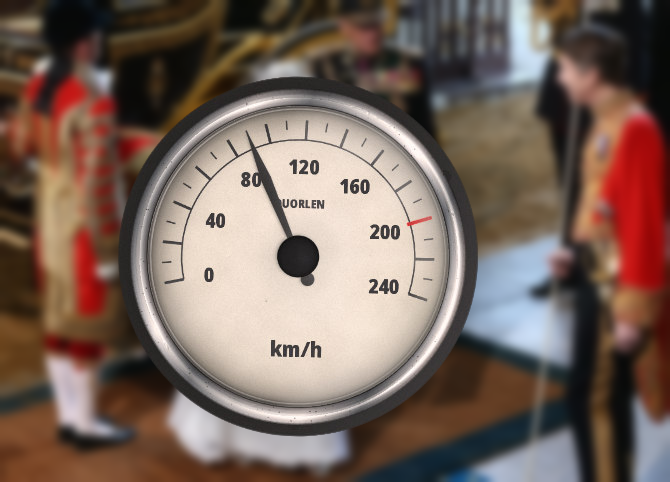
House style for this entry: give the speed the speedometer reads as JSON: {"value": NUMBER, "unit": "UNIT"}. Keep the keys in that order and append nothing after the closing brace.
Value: {"value": 90, "unit": "km/h"}
